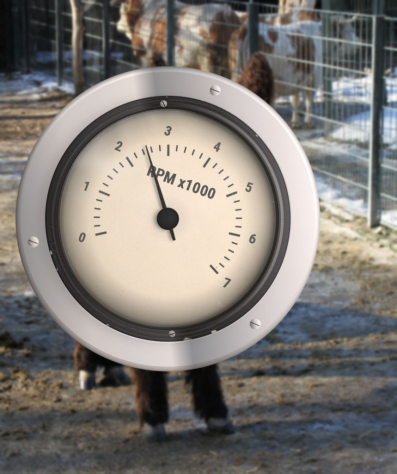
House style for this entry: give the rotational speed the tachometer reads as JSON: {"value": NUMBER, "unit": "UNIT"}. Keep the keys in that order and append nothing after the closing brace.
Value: {"value": 2500, "unit": "rpm"}
